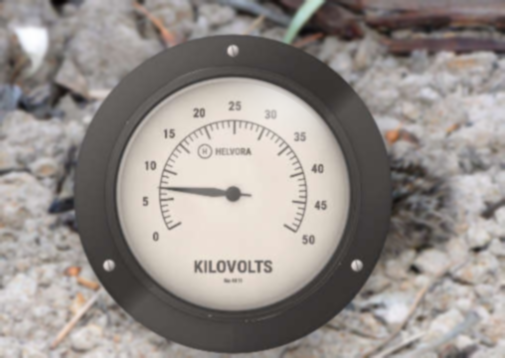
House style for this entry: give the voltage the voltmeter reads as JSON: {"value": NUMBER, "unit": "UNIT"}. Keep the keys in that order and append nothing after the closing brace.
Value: {"value": 7, "unit": "kV"}
